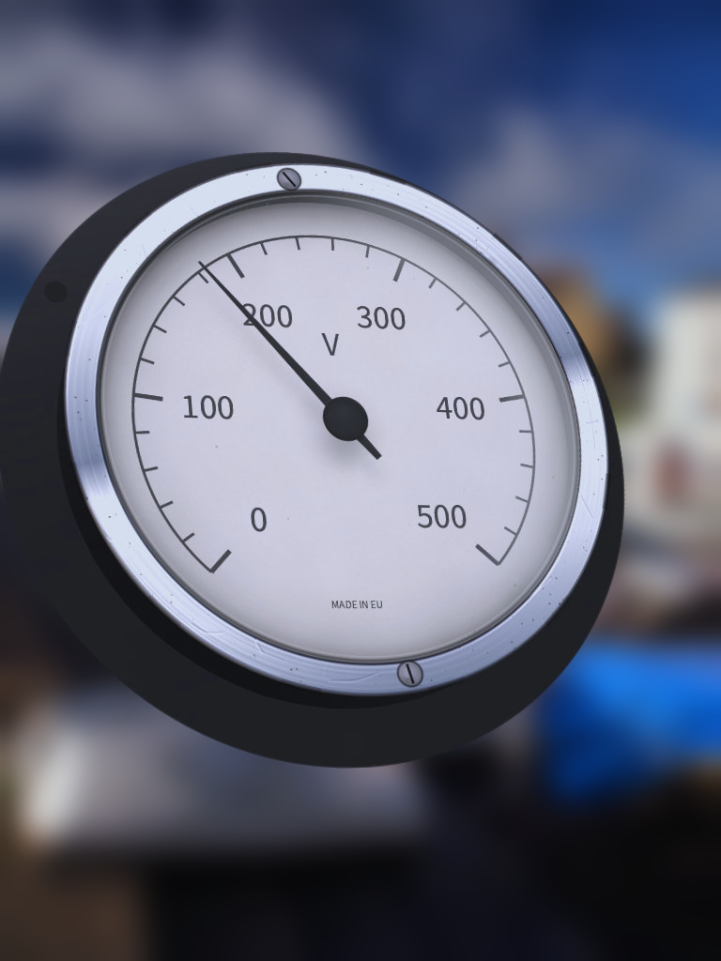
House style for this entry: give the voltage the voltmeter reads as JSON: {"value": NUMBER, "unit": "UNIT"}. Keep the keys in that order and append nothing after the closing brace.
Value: {"value": 180, "unit": "V"}
